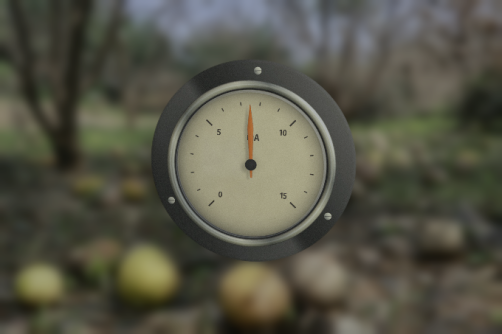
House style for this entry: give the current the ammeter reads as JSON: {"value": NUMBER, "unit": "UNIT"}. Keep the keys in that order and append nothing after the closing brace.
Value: {"value": 7.5, "unit": "mA"}
